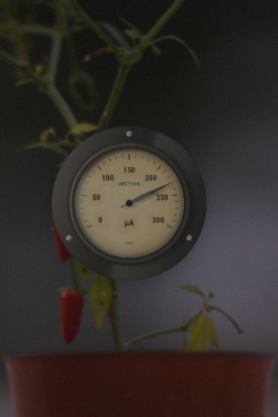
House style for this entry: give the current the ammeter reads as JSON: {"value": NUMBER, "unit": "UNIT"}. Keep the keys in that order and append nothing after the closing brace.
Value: {"value": 230, "unit": "µA"}
